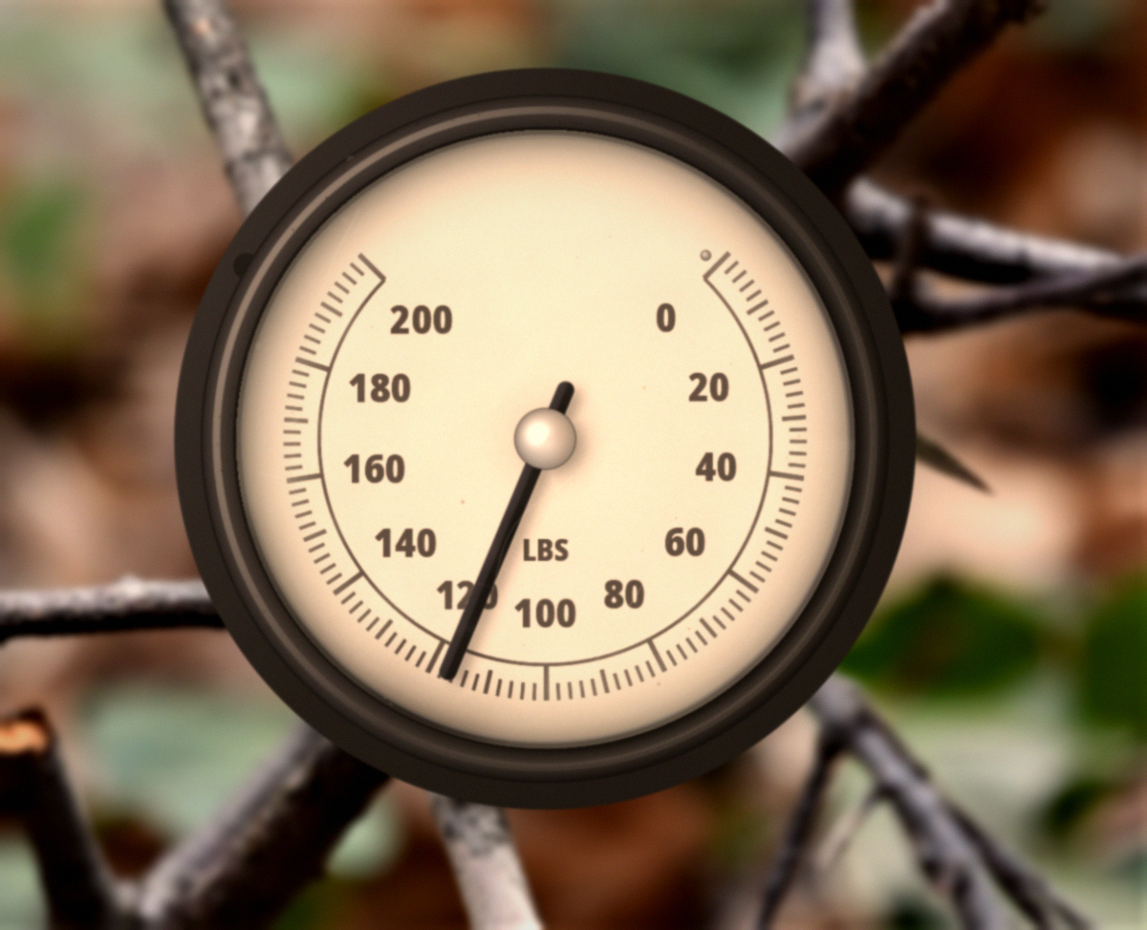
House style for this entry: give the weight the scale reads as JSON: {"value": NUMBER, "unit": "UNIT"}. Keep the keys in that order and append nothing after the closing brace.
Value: {"value": 117, "unit": "lb"}
